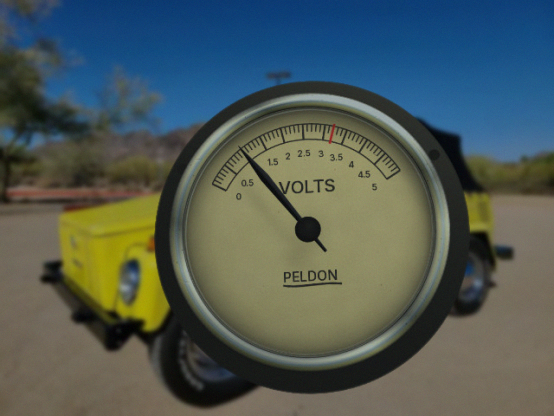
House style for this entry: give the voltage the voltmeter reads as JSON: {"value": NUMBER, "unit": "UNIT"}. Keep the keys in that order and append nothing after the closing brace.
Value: {"value": 1, "unit": "V"}
